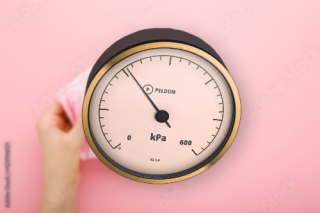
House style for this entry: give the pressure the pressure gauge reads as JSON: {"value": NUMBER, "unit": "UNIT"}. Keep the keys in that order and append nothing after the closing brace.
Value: {"value": 210, "unit": "kPa"}
